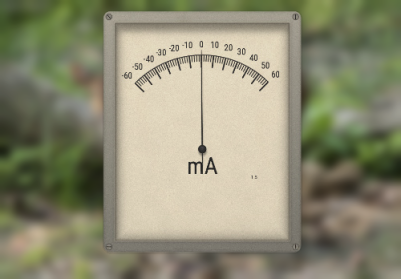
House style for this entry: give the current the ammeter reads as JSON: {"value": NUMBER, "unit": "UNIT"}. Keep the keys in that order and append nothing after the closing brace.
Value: {"value": 0, "unit": "mA"}
